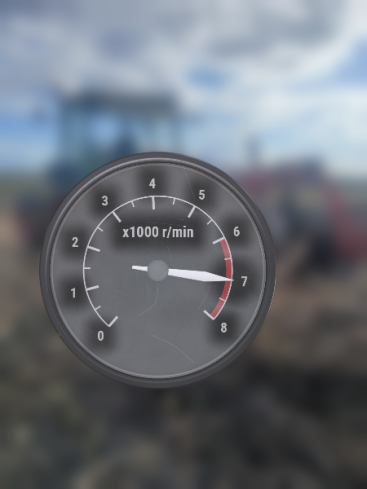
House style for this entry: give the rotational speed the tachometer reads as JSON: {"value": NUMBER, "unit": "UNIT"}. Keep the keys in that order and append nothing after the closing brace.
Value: {"value": 7000, "unit": "rpm"}
